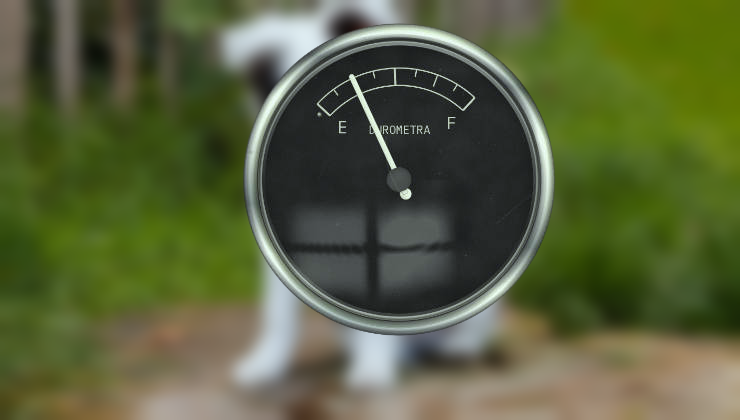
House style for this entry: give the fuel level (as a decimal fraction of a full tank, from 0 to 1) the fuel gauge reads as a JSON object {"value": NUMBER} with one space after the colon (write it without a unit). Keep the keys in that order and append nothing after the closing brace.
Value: {"value": 0.25}
